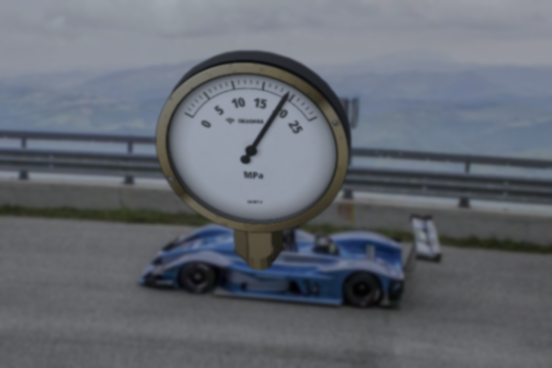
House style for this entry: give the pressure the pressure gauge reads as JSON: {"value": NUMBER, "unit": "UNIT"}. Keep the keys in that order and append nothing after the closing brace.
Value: {"value": 19, "unit": "MPa"}
